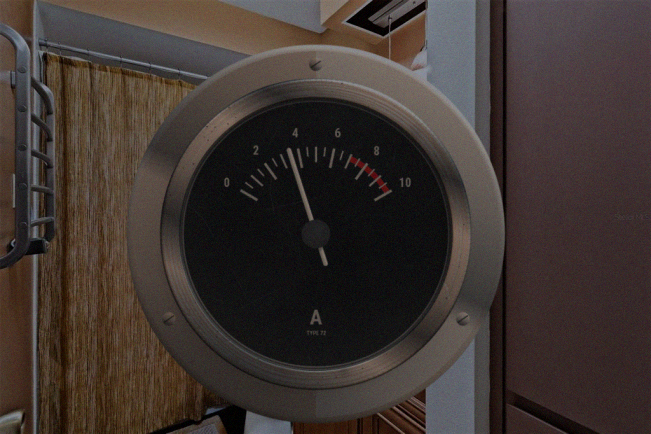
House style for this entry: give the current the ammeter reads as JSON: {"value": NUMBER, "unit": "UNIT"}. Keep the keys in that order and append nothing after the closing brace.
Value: {"value": 3.5, "unit": "A"}
